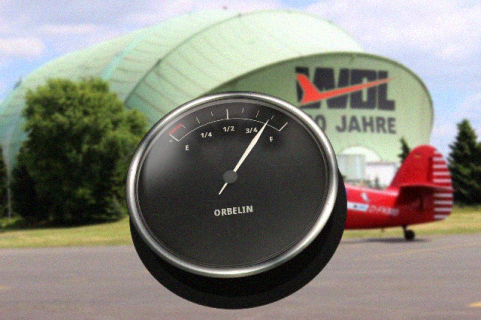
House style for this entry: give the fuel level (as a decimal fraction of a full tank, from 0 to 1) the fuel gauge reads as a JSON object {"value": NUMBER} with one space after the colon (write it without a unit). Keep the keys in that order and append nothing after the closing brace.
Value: {"value": 0.875}
